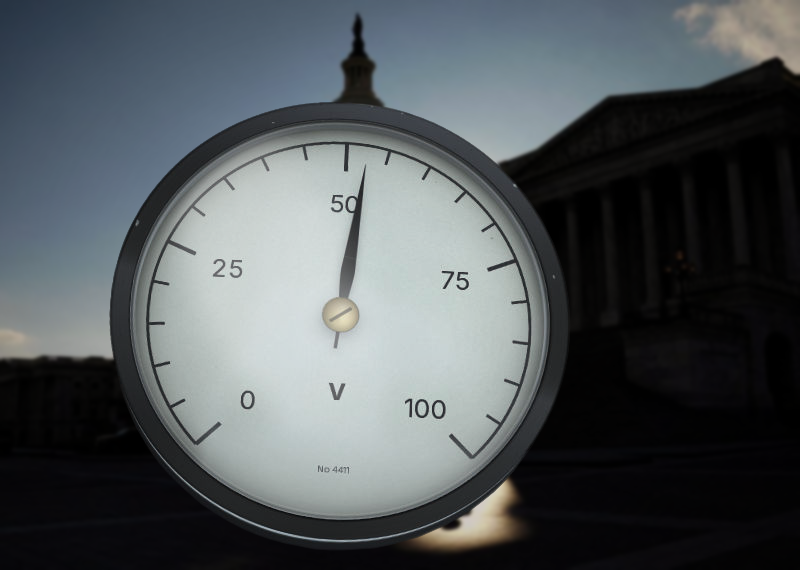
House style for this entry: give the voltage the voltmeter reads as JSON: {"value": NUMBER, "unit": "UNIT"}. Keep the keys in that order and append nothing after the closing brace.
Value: {"value": 52.5, "unit": "V"}
